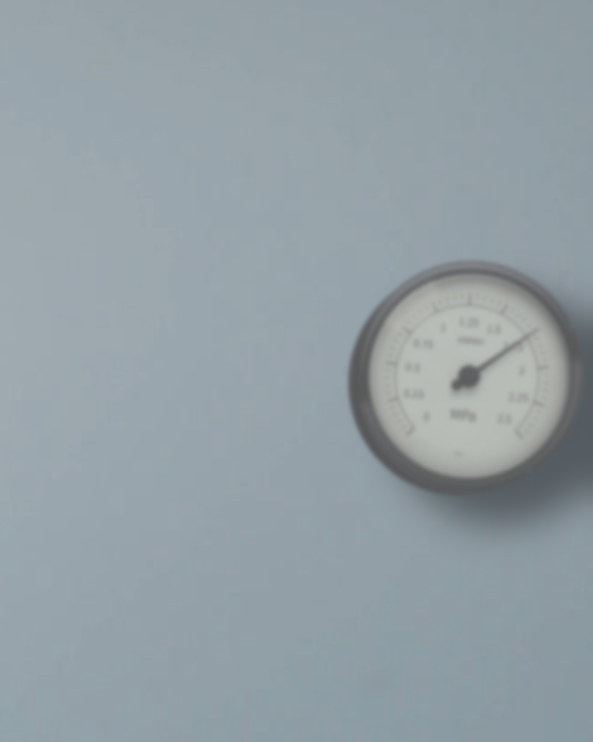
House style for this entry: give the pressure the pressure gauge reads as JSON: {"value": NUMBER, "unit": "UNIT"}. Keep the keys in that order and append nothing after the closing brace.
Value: {"value": 1.75, "unit": "MPa"}
